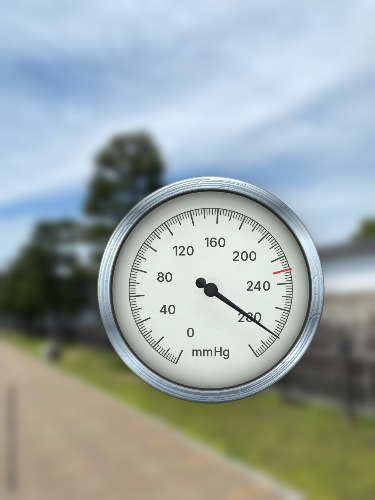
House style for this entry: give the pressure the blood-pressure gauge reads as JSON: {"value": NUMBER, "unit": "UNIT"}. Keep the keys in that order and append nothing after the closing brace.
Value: {"value": 280, "unit": "mmHg"}
